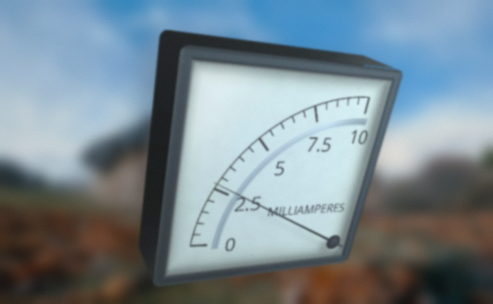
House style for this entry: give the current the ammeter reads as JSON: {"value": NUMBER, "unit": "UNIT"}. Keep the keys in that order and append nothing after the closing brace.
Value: {"value": 2.75, "unit": "mA"}
